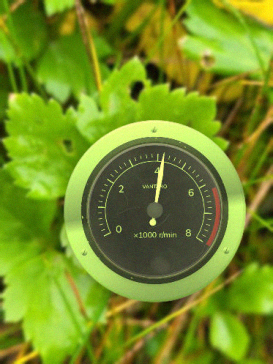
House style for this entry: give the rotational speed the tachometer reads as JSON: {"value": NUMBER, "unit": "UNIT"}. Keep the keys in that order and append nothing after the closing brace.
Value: {"value": 4200, "unit": "rpm"}
